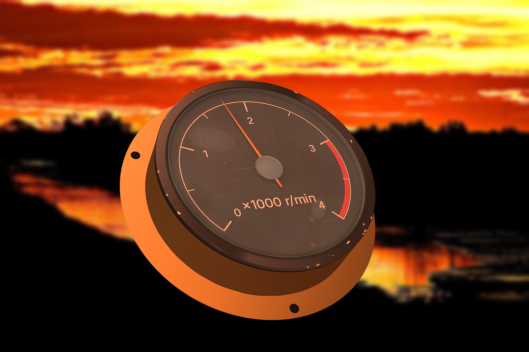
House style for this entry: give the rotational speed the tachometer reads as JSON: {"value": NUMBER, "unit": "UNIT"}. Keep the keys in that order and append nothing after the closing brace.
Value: {"value": 1750, "unit": "rpm"}
